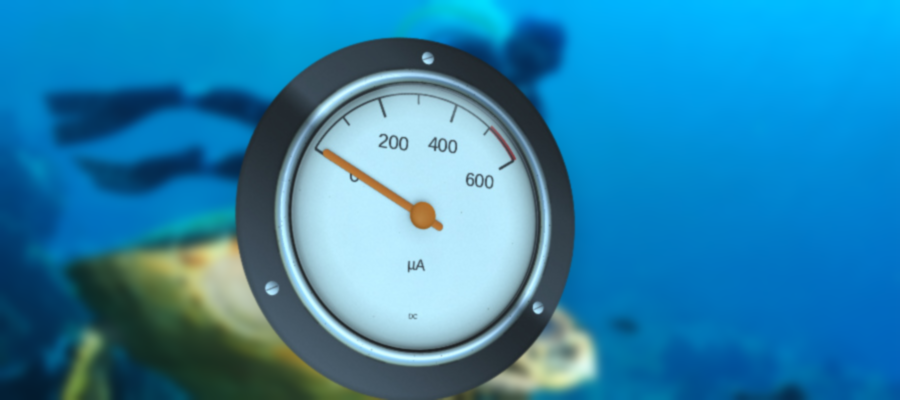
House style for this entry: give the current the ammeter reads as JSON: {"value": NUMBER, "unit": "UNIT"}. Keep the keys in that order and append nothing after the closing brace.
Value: {"value": 0, "unit": "µA"}
